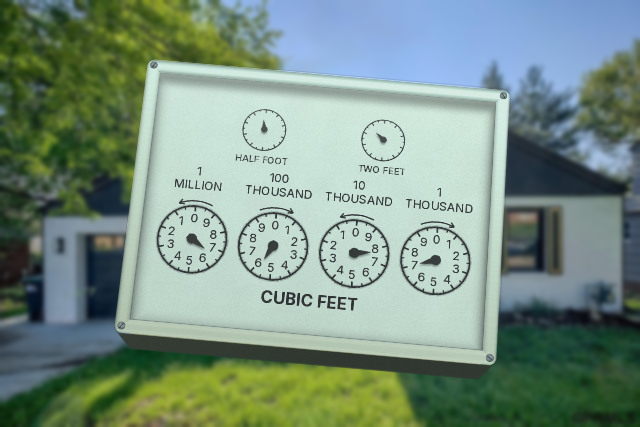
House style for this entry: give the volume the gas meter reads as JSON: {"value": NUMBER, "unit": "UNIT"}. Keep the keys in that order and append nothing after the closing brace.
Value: {"value": 657700, "unit": "ft³"}
